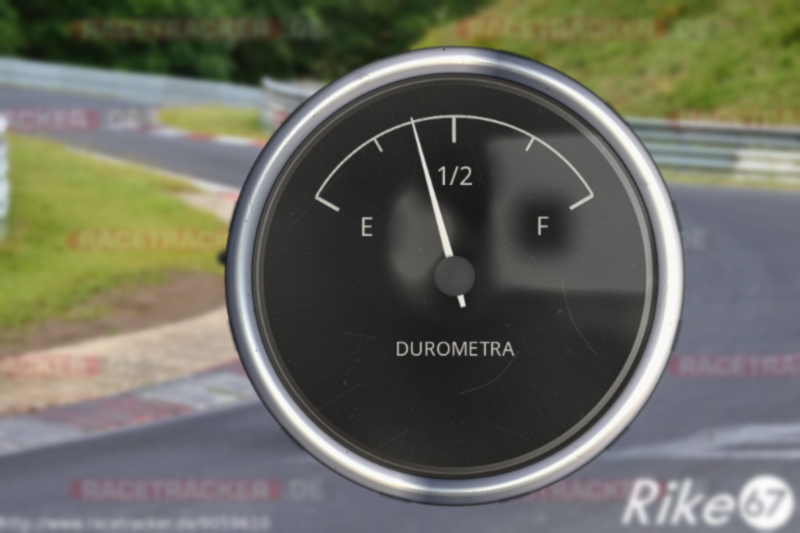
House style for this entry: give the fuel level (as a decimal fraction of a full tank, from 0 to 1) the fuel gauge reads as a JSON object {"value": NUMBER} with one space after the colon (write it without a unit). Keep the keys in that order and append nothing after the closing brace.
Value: {"value": 0.375}
